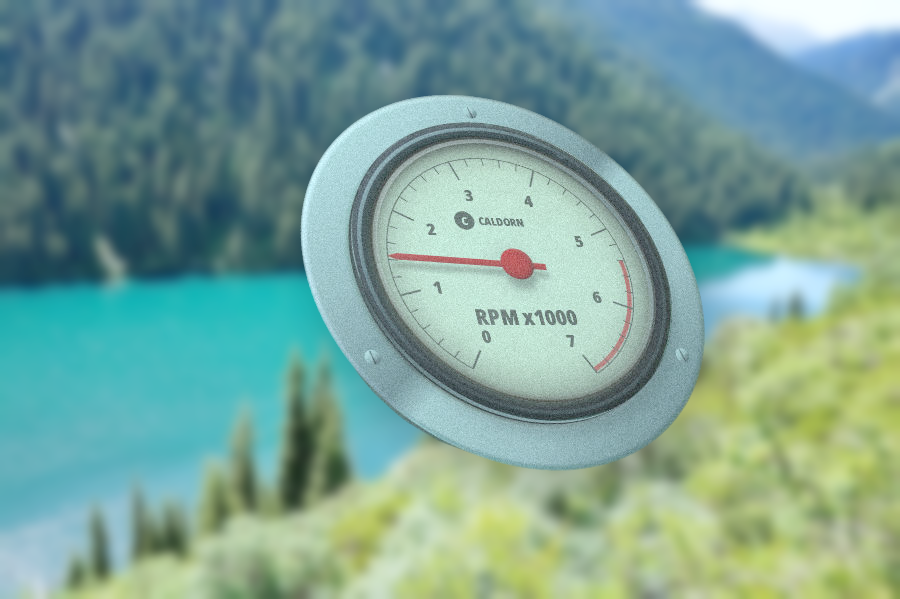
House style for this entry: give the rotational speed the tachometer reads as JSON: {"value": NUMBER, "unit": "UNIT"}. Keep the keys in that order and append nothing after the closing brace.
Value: {"value": 1400, "unit": "rpm"}
